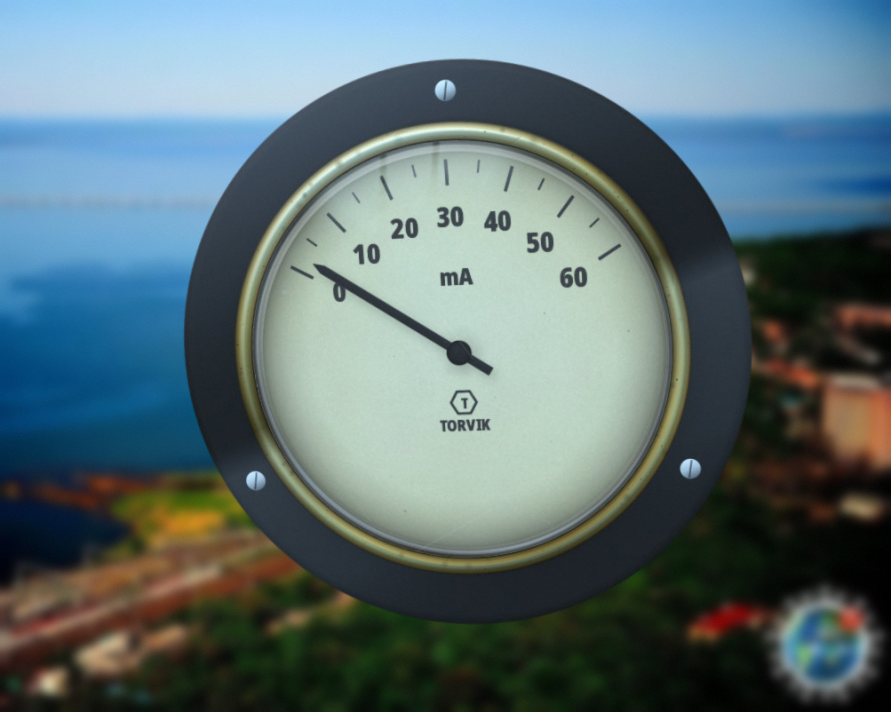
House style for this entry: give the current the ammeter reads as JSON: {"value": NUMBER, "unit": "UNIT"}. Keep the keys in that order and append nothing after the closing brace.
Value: {"value": 2.5, "unit": "mA"}
